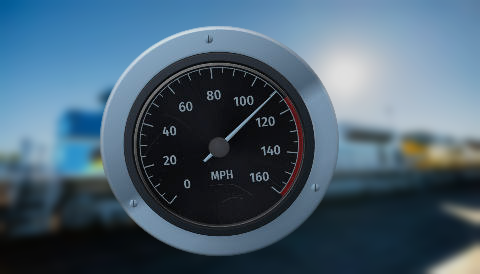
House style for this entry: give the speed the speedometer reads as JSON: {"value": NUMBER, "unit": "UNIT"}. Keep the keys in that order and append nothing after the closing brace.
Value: {"value": 110, "unit": "mph"}
